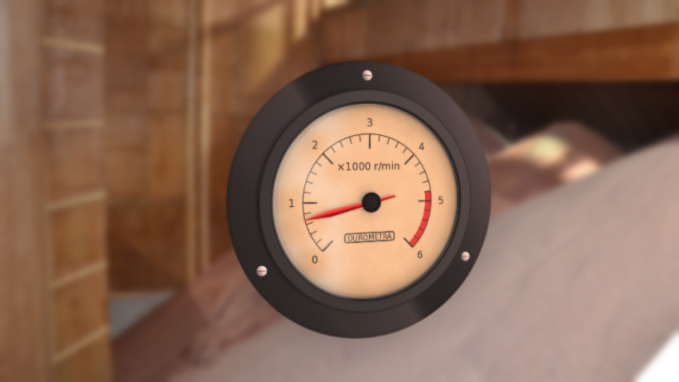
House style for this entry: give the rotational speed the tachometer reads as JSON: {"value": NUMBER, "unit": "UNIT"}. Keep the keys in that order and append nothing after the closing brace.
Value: {"value": 700, "unit": "rpm"}
